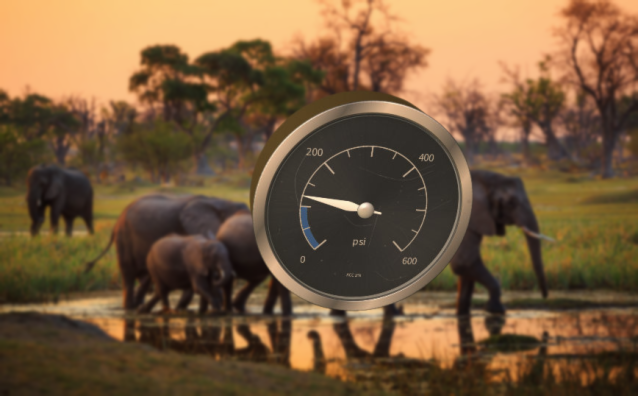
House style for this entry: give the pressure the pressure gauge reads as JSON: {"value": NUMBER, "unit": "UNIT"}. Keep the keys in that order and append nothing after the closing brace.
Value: {"value": 125, "unit": "psi"}
